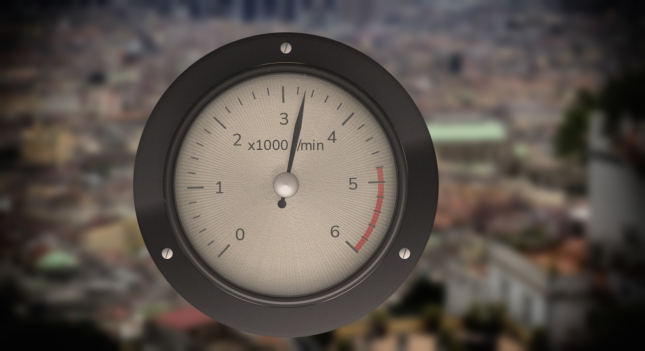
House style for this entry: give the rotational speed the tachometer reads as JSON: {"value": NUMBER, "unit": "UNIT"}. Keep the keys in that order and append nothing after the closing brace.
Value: {"value": 3300, "unit": "rpm"}
